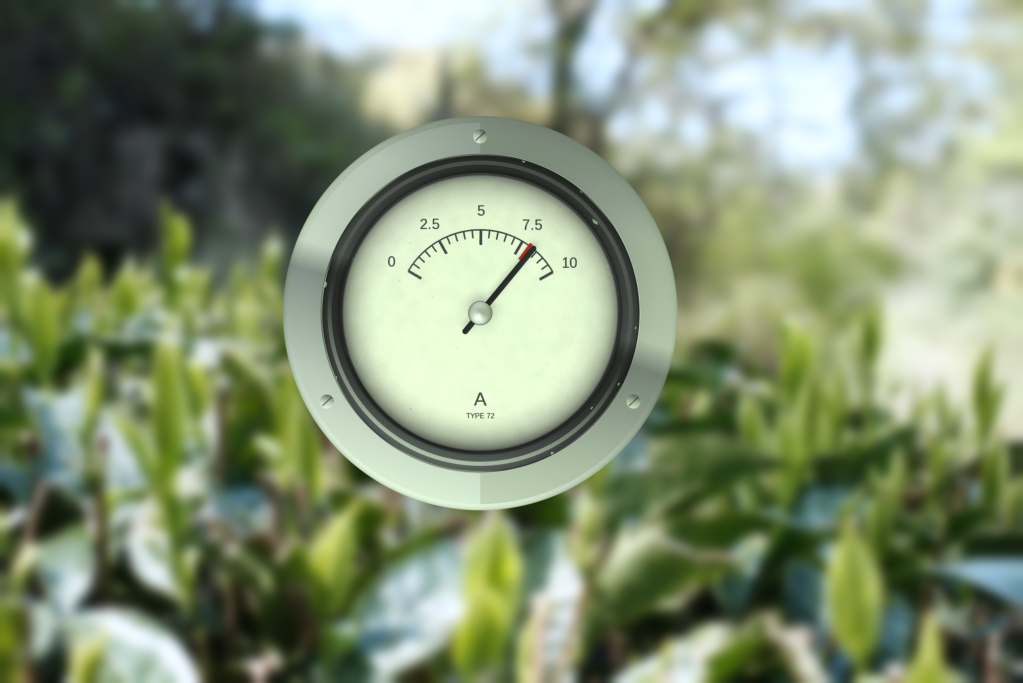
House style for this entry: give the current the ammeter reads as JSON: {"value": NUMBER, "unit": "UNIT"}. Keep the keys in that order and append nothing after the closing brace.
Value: {"value": 8.25, "unit": "A"}
